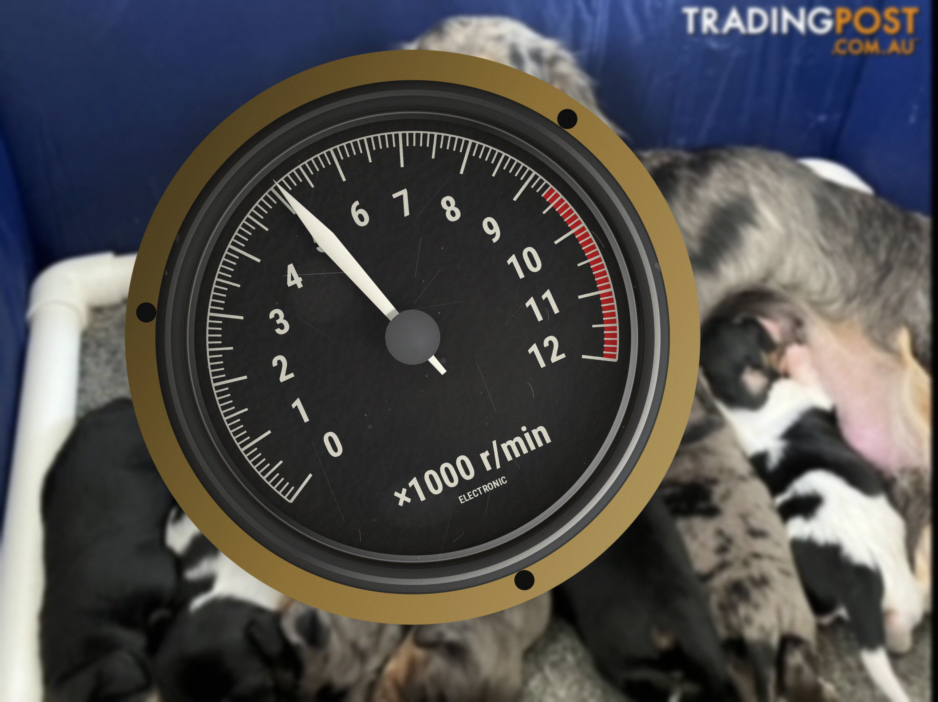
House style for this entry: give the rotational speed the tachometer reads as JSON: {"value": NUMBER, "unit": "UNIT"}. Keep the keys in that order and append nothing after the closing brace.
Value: {"value": 5100, "unit": "rpm"}
